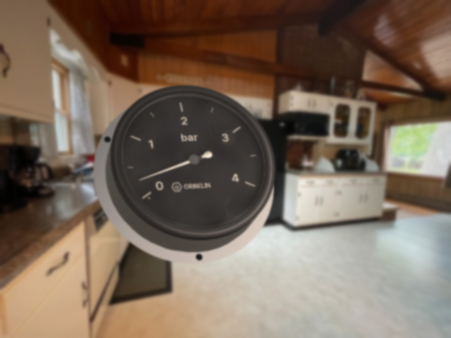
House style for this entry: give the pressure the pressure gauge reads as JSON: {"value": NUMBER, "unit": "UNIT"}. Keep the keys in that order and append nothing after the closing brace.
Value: {"value": 0.25, "unit": "bar"}
